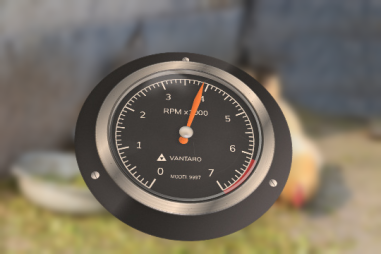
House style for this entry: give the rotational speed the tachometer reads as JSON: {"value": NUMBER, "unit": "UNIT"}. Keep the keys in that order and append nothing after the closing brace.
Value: {"value": 3900, "unit": "rpm"}
